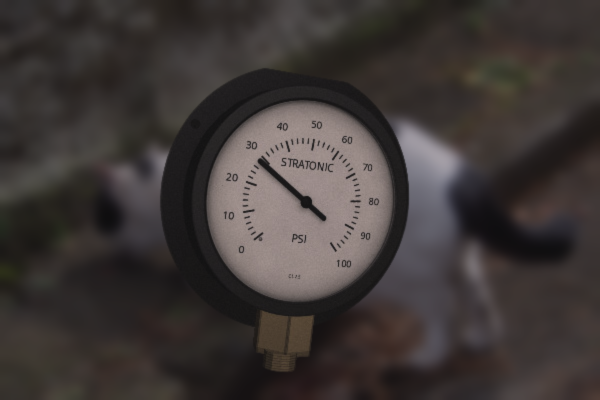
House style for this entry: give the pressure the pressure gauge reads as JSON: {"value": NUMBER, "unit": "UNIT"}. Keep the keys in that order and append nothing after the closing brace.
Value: {"value": 28, "unit": "psi"}
